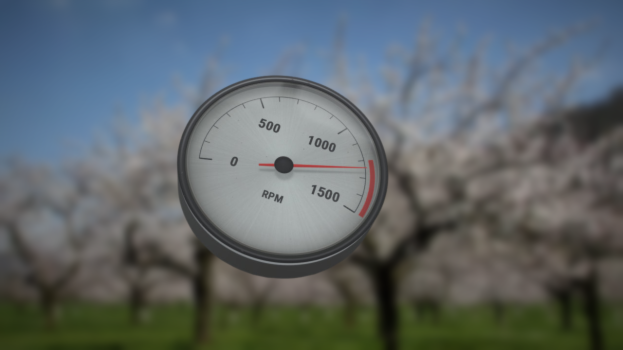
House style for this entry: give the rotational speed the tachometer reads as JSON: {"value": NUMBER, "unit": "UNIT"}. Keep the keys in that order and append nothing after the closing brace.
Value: {"value": 1250, "unit": "rpm"}
